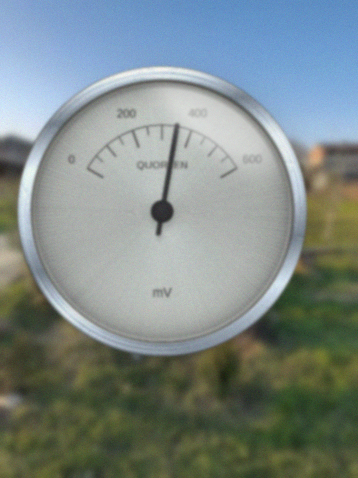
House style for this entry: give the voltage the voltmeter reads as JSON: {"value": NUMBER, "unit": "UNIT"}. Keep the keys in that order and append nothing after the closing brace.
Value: {"value": 350, "unit": "mV"}
